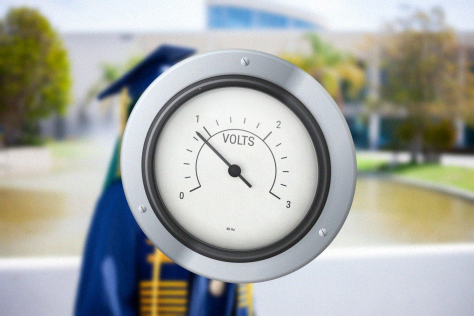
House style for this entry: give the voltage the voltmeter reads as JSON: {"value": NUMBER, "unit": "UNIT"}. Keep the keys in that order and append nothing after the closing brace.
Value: {"value": 0.9, "unit": "V"}
